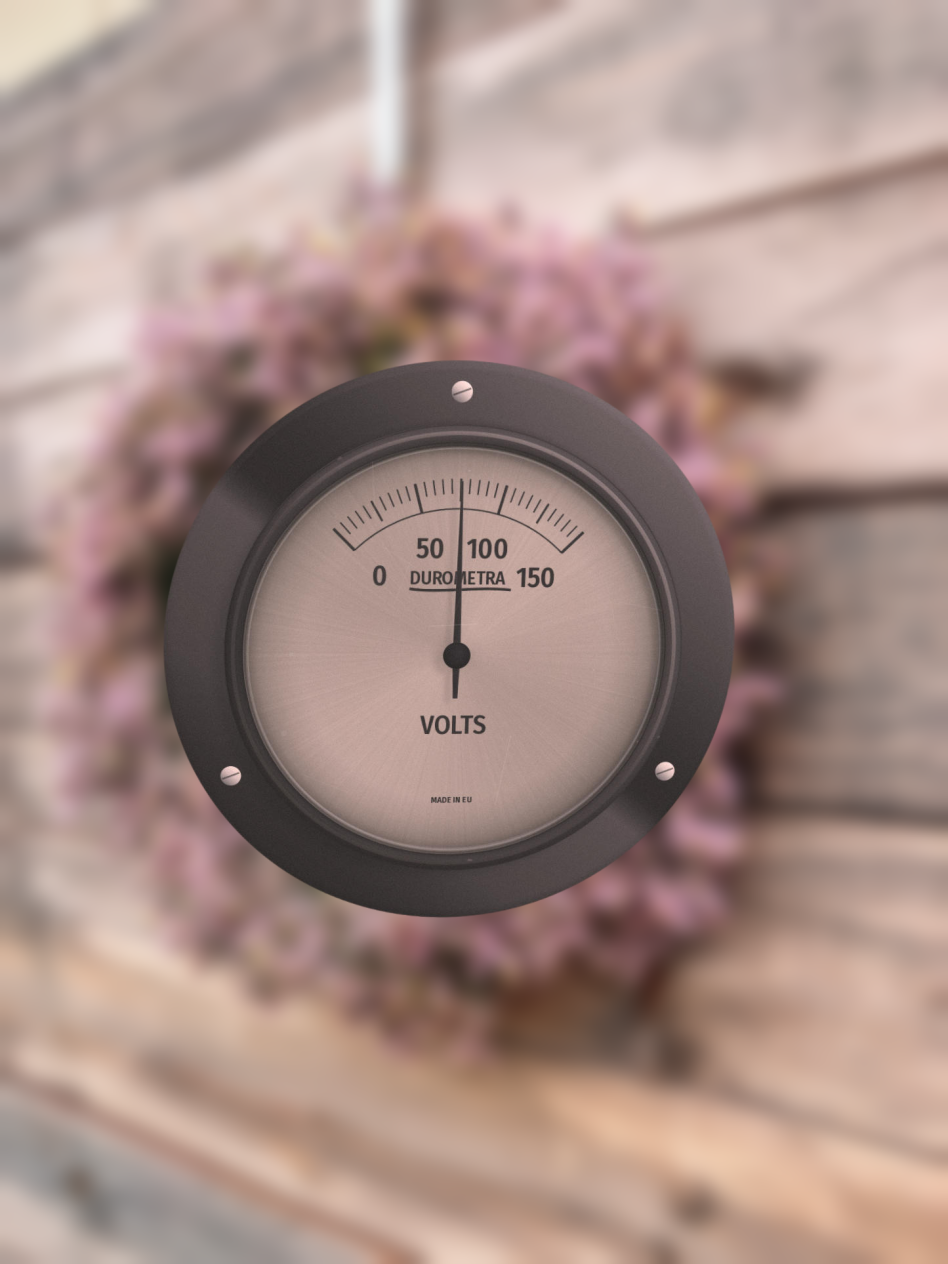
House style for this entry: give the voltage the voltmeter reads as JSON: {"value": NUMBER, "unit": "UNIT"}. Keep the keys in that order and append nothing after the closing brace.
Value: {"value": 75, "unit": "V"}
